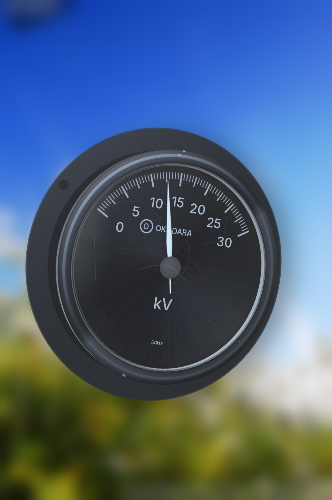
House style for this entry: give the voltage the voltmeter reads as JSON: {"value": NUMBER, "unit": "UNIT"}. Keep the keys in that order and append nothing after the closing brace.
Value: {"value": 12.5, "unit": "kV"}
